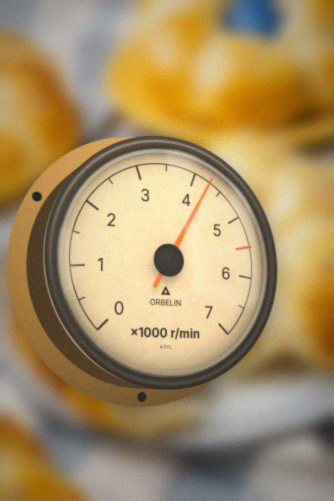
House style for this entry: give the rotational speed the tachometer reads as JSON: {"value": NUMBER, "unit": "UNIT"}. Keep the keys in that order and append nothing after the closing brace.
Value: {"value": 4250, "unit": "rpm"}
